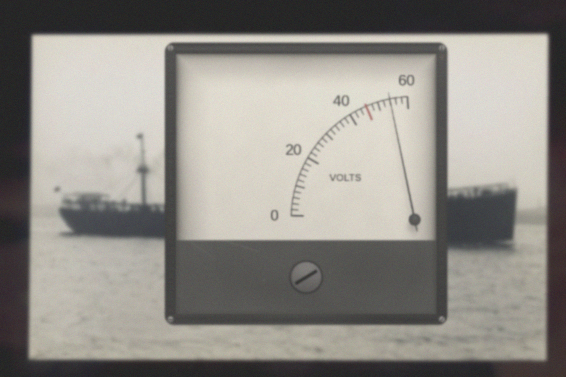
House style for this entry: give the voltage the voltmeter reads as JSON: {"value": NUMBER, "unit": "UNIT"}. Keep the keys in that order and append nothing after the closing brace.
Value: {"value": 54, "unit": "V"}
